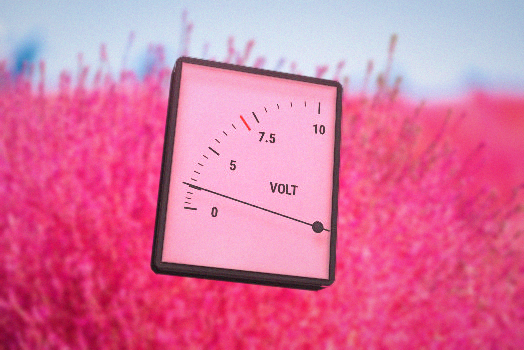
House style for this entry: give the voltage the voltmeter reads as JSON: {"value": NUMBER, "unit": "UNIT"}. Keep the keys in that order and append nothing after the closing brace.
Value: {"value": 2.5, "unit": "V"}
